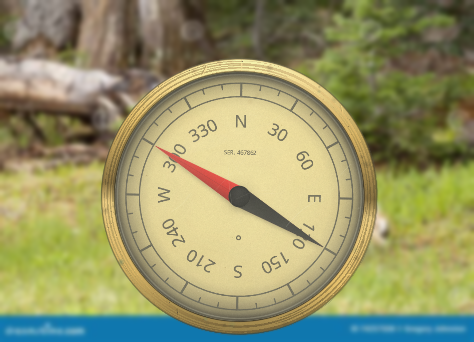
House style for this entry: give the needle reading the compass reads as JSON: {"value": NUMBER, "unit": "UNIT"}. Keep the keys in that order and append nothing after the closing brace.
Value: {"value": 300, "unit": "°"}
